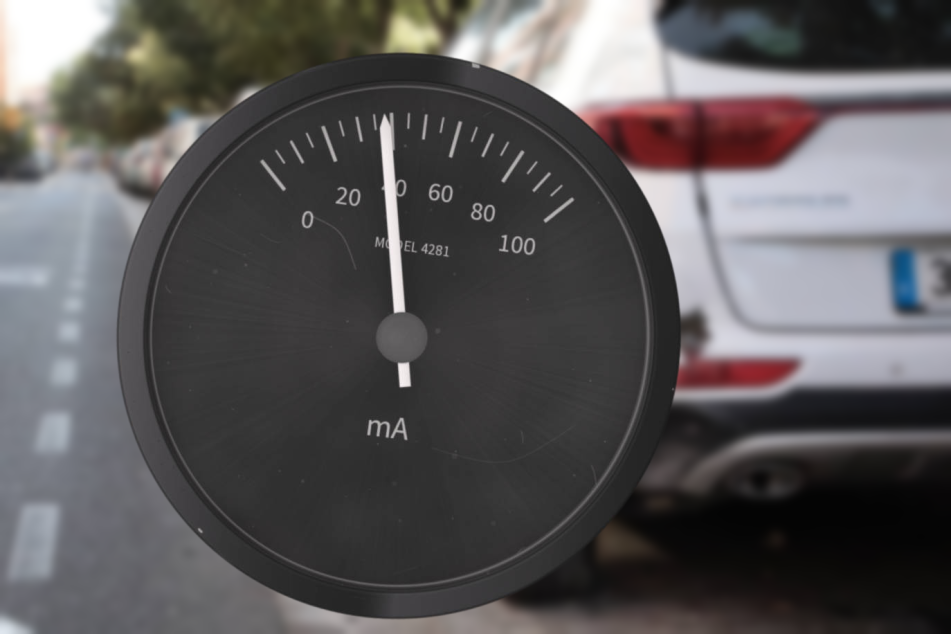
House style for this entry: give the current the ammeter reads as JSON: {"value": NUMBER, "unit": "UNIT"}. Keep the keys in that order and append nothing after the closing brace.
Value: {"value": 37.5, "unit": "mA"}
